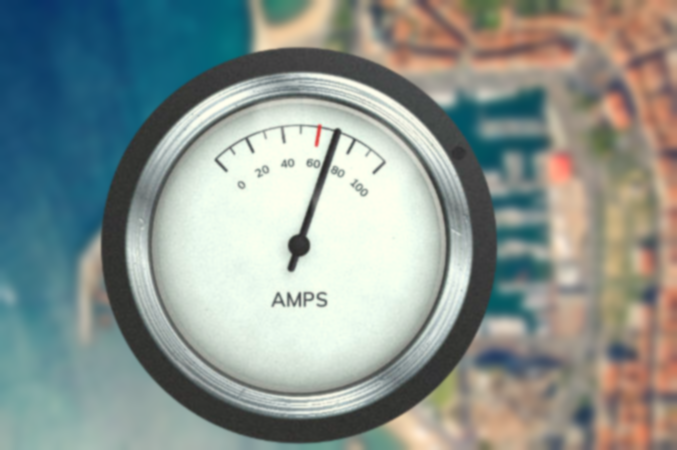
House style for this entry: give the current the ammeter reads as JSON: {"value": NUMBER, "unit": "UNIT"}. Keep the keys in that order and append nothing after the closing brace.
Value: {"value": 70, "unit": "A"}
